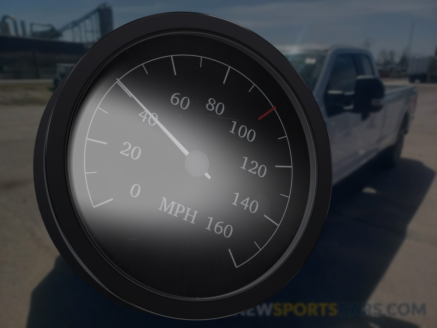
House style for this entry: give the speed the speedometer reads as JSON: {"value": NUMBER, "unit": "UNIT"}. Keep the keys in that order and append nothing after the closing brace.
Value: {"value": 40, "unit": "mph"}
